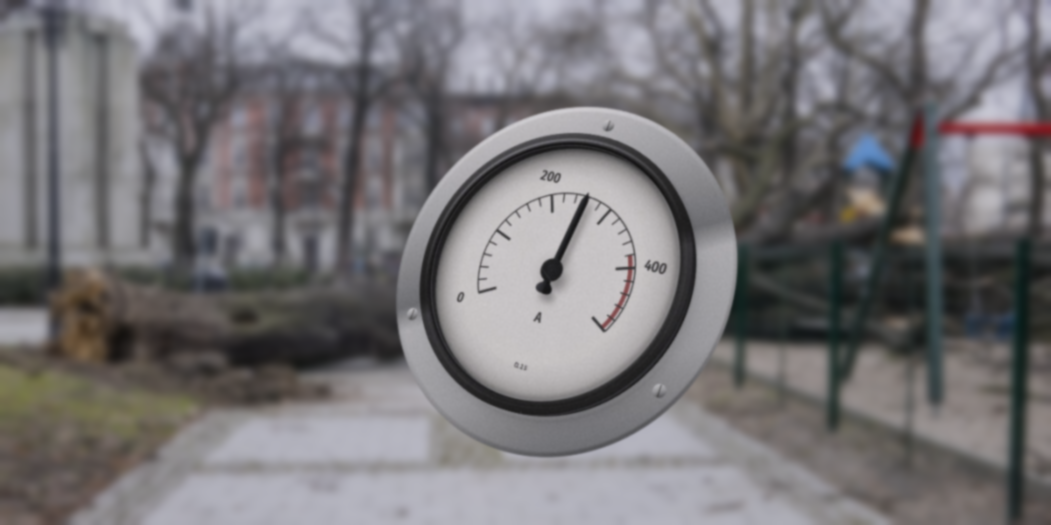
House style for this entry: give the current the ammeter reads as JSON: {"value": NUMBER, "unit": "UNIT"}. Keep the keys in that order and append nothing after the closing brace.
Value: {"value": 260, "unit": "A"}
